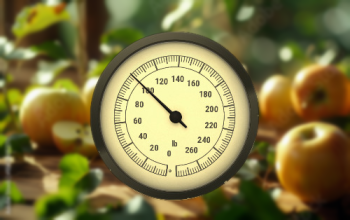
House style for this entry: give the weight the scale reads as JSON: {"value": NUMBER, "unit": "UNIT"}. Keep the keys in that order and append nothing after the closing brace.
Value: {"value": 100, "unit": "lb"}
